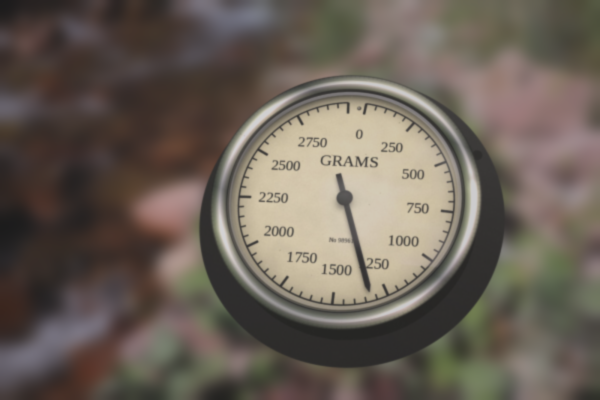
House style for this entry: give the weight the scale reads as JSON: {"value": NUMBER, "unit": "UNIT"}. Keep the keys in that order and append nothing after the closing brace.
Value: {"value": 1325, "unit": "g"}
